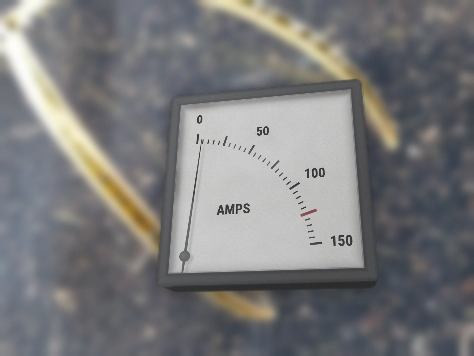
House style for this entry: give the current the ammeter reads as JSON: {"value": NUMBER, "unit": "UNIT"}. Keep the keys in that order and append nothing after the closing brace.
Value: {"value": 5, "unit": "A"}
